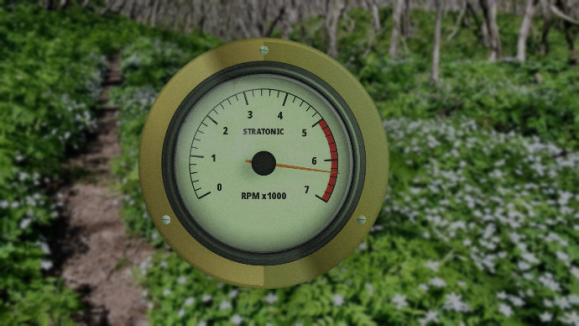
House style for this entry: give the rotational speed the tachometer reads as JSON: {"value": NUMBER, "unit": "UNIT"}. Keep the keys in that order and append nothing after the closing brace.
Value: {"value": 6300, "unit": "rpm"}
